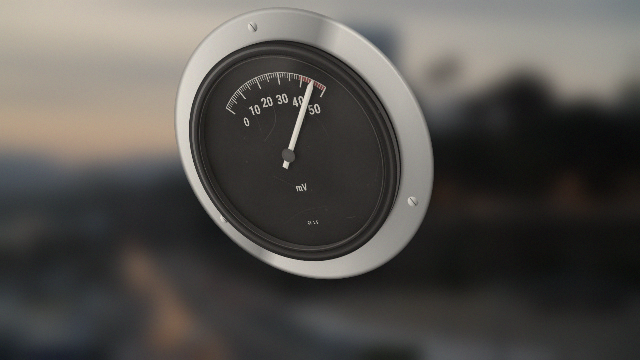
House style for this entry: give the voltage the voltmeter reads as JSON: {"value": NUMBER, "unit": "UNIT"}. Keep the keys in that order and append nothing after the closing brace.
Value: {"value": 45, "unit": "mV"}
